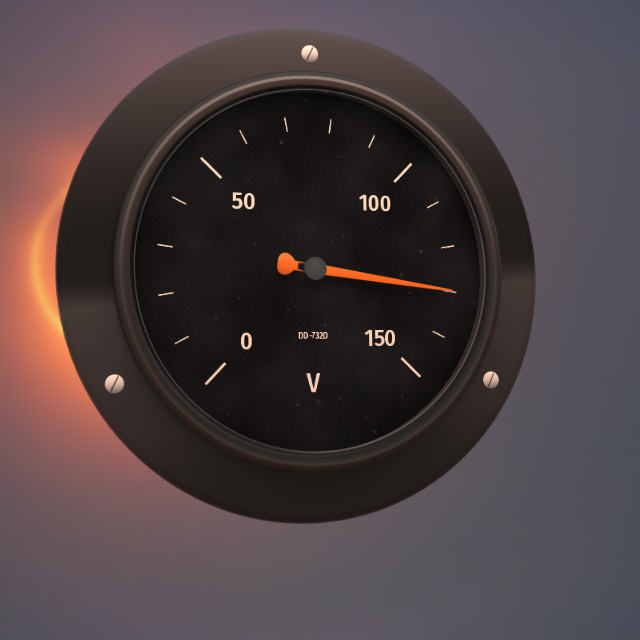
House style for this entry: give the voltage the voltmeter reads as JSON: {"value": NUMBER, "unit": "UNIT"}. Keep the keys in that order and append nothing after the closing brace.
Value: {"value": 130, "unit": "V"}
